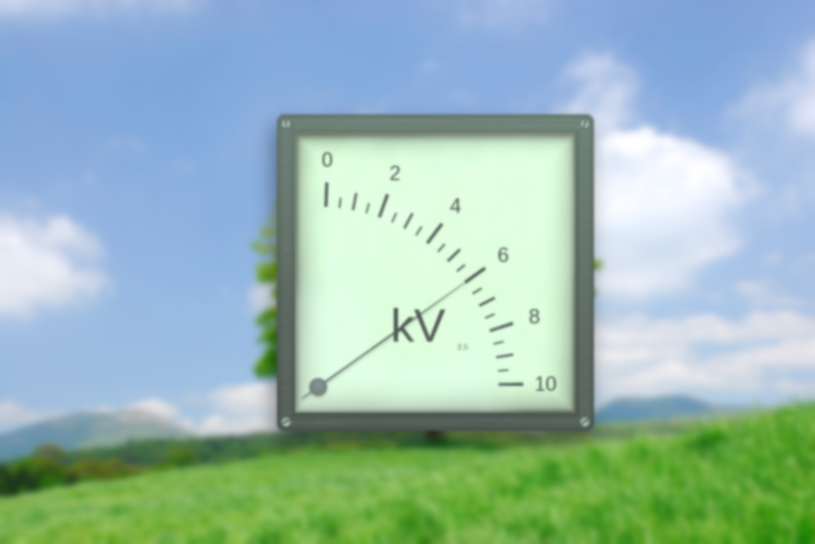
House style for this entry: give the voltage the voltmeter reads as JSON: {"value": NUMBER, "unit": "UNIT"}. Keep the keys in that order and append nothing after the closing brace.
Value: {"value": 6, "unit": "kV"}
